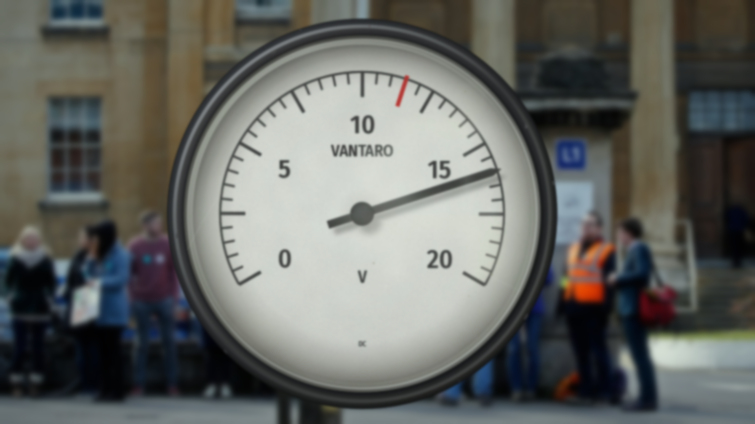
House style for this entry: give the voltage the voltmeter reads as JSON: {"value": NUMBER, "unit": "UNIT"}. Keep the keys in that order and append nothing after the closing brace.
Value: {"value": 16, "unit": "V"}
